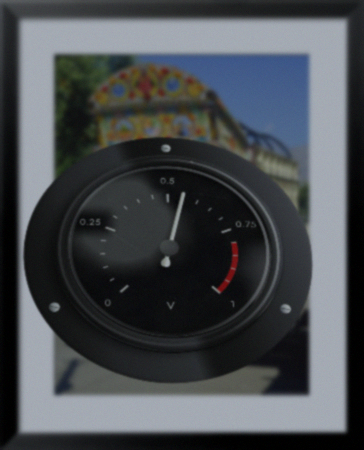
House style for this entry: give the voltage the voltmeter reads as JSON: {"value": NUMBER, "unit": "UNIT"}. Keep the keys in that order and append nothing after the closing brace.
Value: {"value": 0.55, "unit": "V"}
